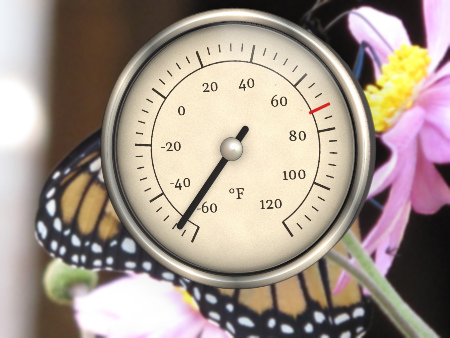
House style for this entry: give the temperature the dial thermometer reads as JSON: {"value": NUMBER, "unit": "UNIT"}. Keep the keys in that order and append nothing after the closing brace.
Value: {"value": -54, "unit": "°F"}
